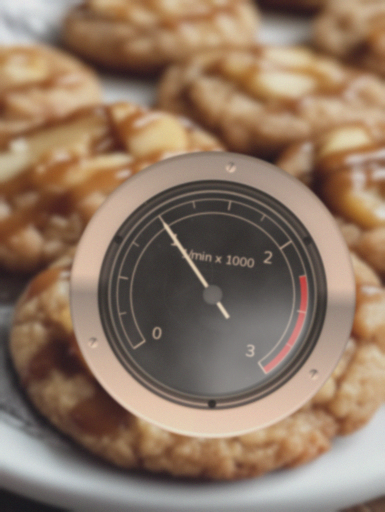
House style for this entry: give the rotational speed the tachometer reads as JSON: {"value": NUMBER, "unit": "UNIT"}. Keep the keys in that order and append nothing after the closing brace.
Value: {"value": 1000, "unit": "rpm"}
